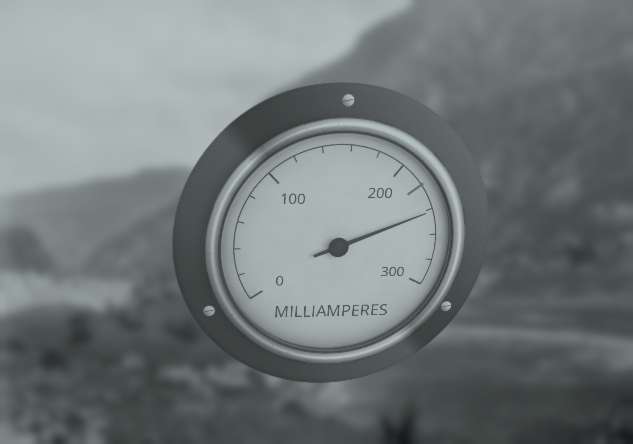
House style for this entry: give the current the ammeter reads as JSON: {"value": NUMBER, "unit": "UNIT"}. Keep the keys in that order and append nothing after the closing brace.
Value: {"value": 240, "unit": "mA"}
